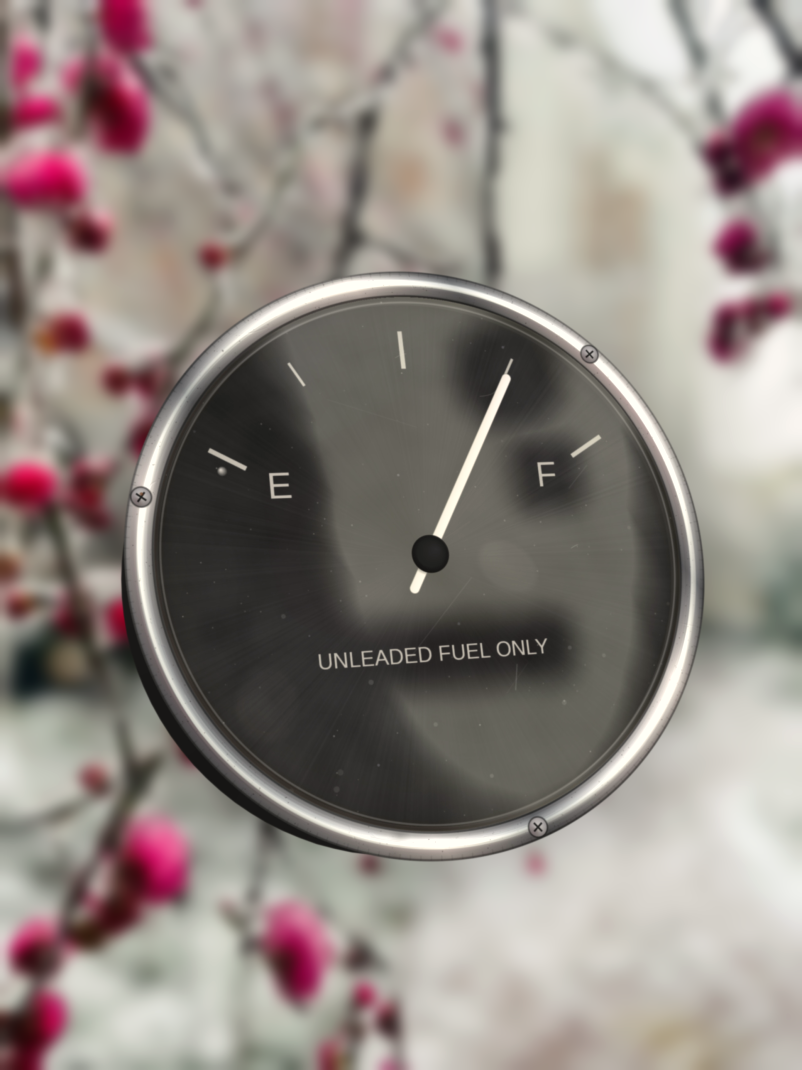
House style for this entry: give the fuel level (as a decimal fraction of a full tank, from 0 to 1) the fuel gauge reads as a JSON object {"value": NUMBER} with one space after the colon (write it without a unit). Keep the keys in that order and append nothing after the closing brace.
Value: {"value": 0.75}
